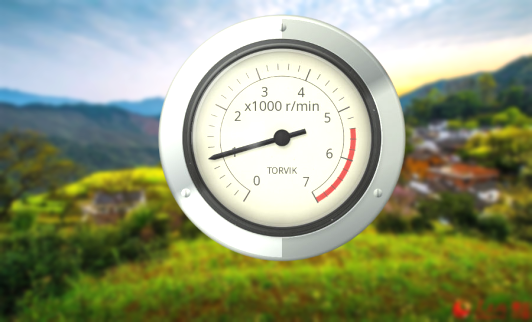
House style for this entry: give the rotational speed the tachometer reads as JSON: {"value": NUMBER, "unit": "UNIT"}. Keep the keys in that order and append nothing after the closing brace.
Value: {"value": 1000, "unit": "rpm"}
